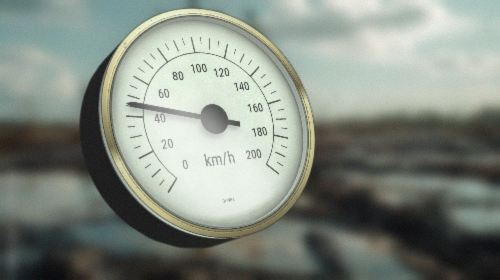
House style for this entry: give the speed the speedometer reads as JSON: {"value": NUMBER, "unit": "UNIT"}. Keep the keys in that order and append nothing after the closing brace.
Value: {"value": 45, "unit": "km/h"}
